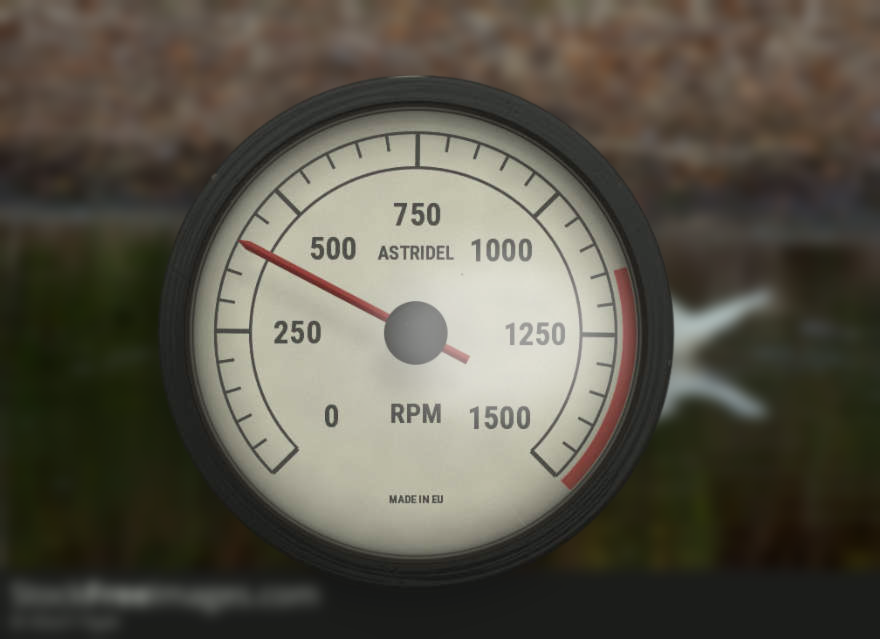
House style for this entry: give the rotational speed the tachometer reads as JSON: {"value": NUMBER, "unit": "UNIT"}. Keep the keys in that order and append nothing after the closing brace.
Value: {"value": 400, "unit": "rpm"}
